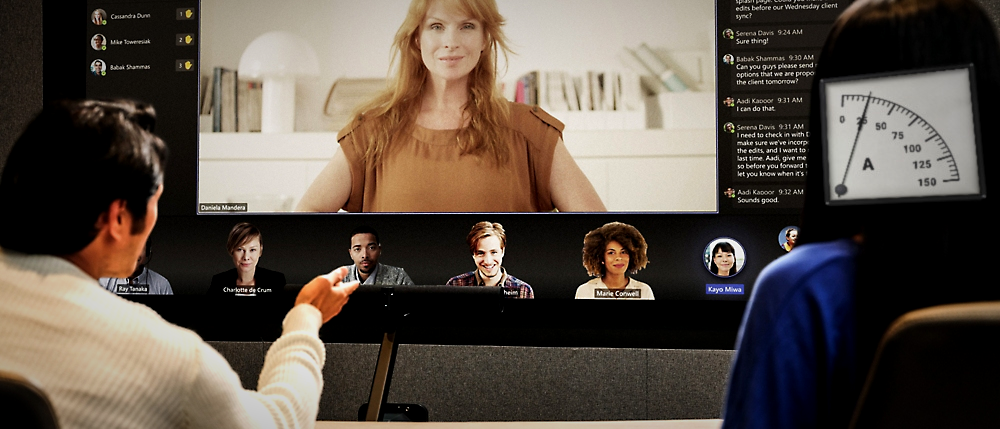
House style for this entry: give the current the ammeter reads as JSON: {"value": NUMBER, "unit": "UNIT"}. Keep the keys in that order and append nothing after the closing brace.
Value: {"value": 25, "unit": "A"}
